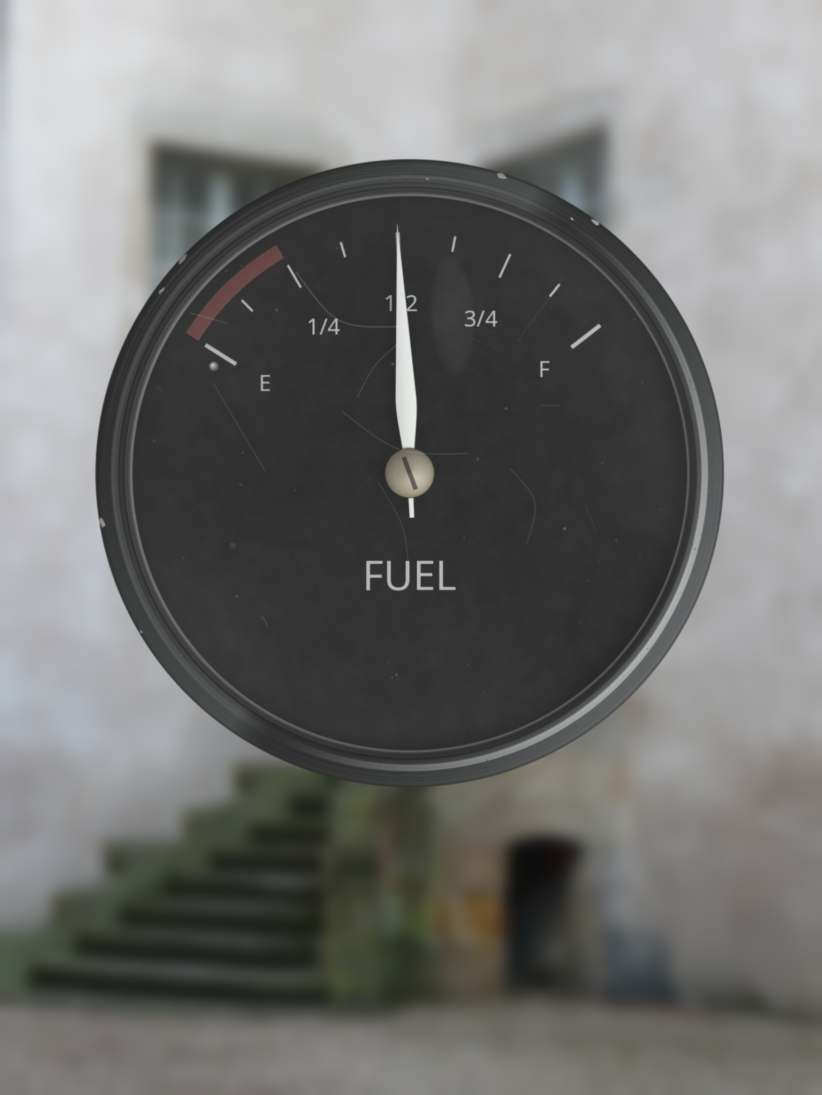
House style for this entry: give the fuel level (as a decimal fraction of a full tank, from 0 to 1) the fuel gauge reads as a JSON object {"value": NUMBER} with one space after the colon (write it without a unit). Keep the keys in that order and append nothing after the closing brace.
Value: {"value": 0.5}
